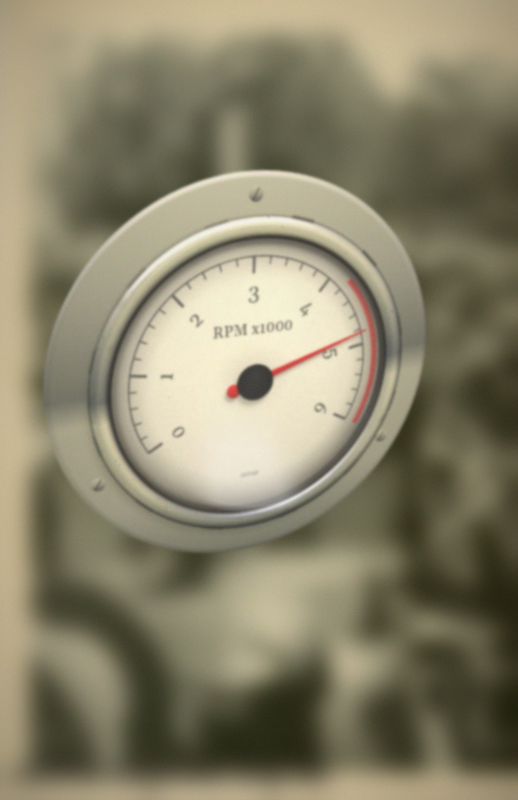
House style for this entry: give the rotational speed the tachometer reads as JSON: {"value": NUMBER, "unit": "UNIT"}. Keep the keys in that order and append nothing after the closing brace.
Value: {"value": 4800, "unit": "rpm"}
